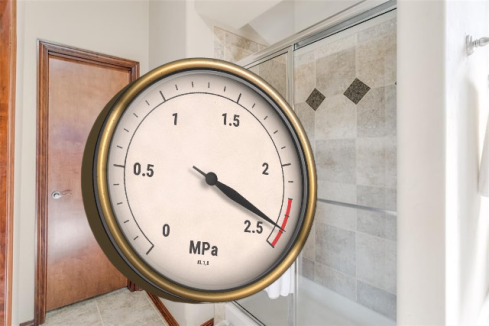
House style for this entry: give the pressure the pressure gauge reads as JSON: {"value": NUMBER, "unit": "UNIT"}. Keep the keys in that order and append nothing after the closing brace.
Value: {"value": 2.4, "unit": "MPa"}
